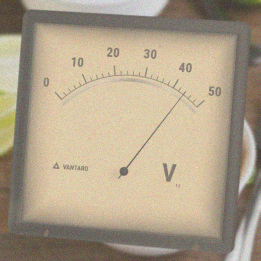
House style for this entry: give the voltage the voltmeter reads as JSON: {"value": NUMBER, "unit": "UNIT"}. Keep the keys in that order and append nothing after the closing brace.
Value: {"value": 44, "unit": "V"}
